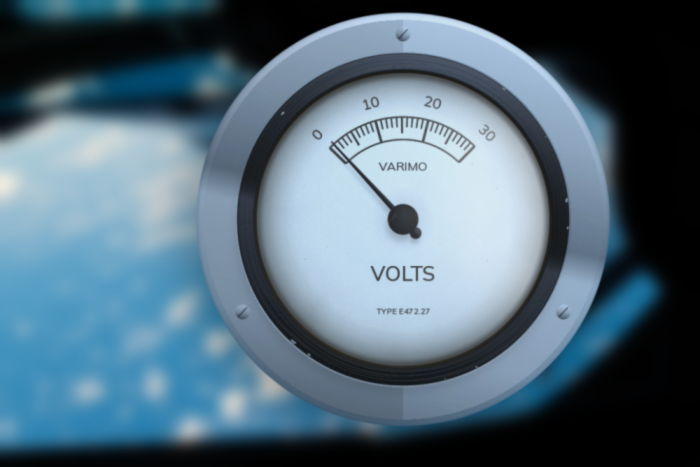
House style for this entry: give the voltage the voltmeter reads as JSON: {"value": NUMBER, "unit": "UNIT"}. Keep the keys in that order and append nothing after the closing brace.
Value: {"value": 1, "unit": "V"}
